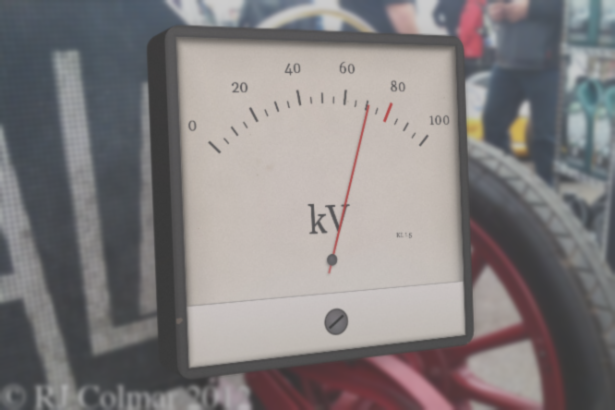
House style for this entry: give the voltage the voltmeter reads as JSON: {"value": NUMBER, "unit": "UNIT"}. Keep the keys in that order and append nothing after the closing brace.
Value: {"value": 70, "unit": "kV"}
